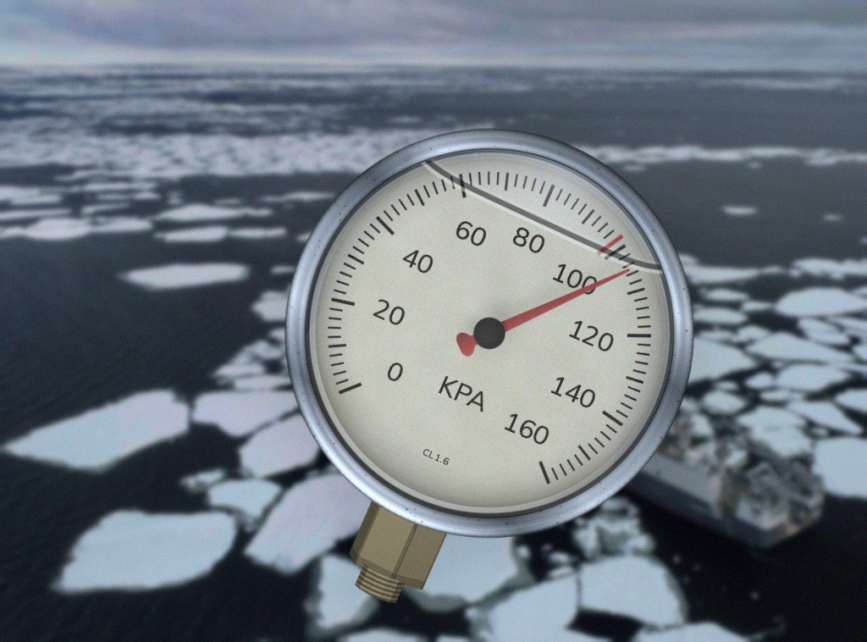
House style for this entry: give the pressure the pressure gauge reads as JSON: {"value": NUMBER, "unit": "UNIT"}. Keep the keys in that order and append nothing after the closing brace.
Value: {"value": 105, "unit": "kPa"}
